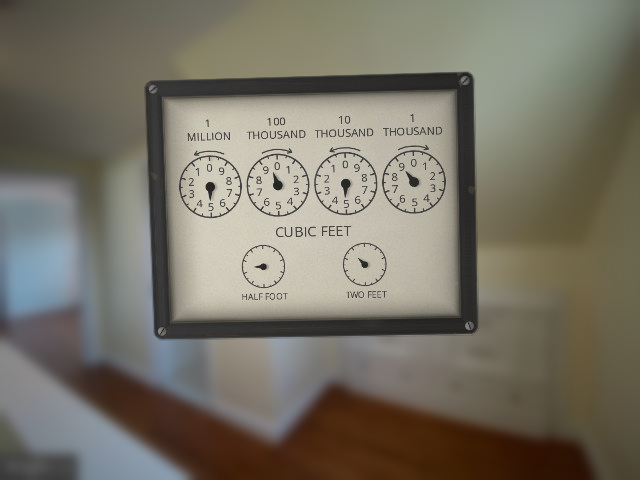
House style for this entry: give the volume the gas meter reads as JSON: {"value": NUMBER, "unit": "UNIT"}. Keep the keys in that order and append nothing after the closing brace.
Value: {"value": 494900, "unit": "ft³"}
